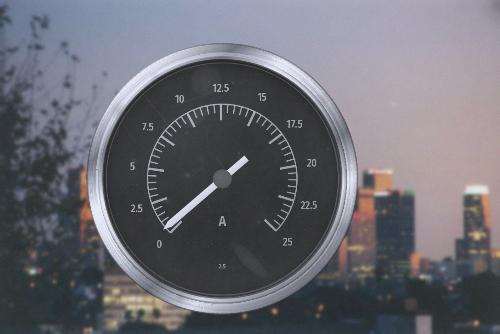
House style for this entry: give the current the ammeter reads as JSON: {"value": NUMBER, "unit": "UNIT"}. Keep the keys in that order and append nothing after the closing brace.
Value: {"value": 0.5, "unit": "A"}
